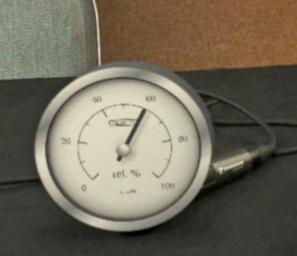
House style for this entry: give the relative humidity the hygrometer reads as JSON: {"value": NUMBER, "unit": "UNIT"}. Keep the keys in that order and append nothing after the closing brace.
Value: {"value": 60, "unit": "%"}
